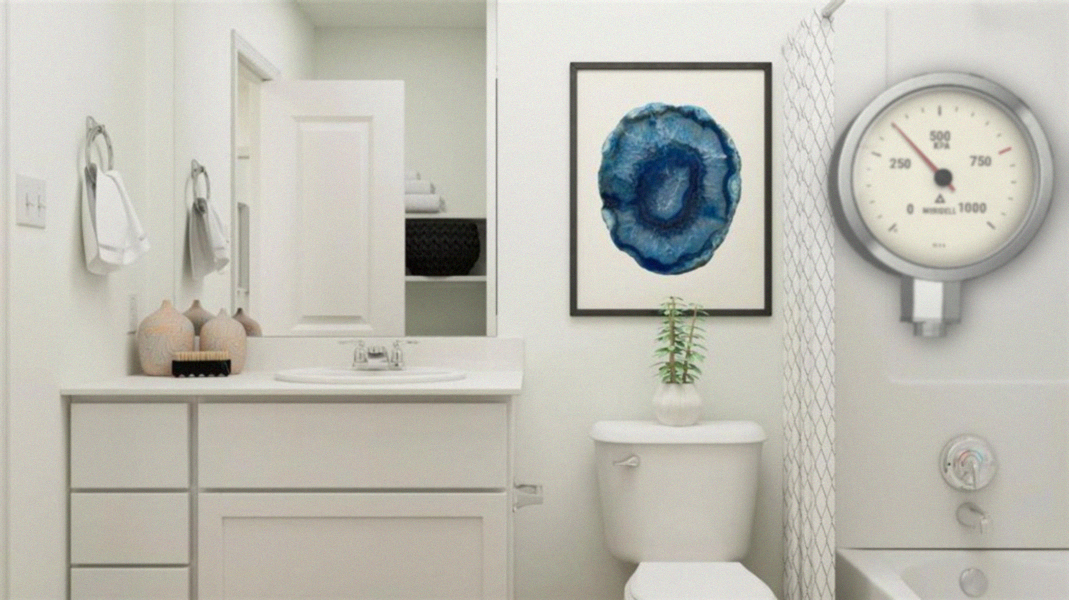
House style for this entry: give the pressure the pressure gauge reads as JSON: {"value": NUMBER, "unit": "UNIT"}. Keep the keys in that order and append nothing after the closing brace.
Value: {"value": 350, "unit": "kPa"}
